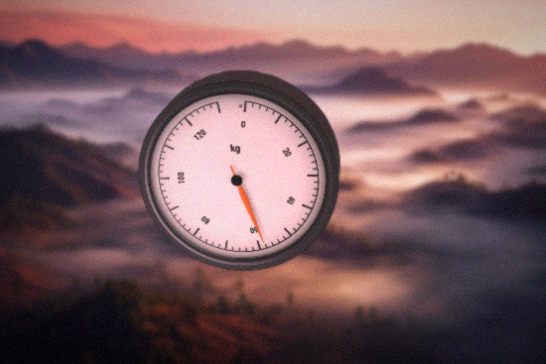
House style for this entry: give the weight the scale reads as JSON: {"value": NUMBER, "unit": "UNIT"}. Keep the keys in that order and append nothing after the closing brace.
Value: {"value": 58, "unit": "kg"}
